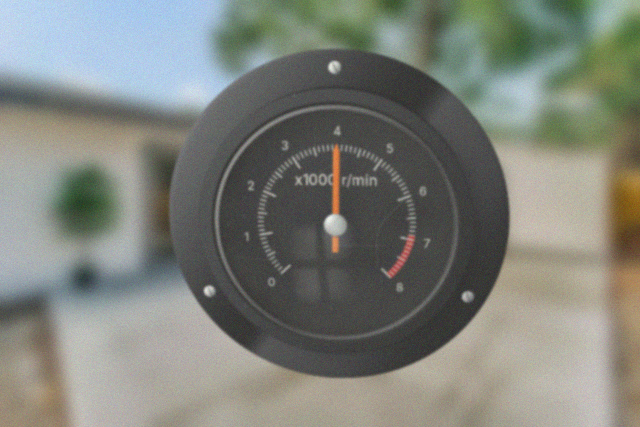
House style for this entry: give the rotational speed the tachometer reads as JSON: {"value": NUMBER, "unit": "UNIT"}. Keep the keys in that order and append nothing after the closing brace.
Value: {"value": 4000, "unit": "rpm"}
